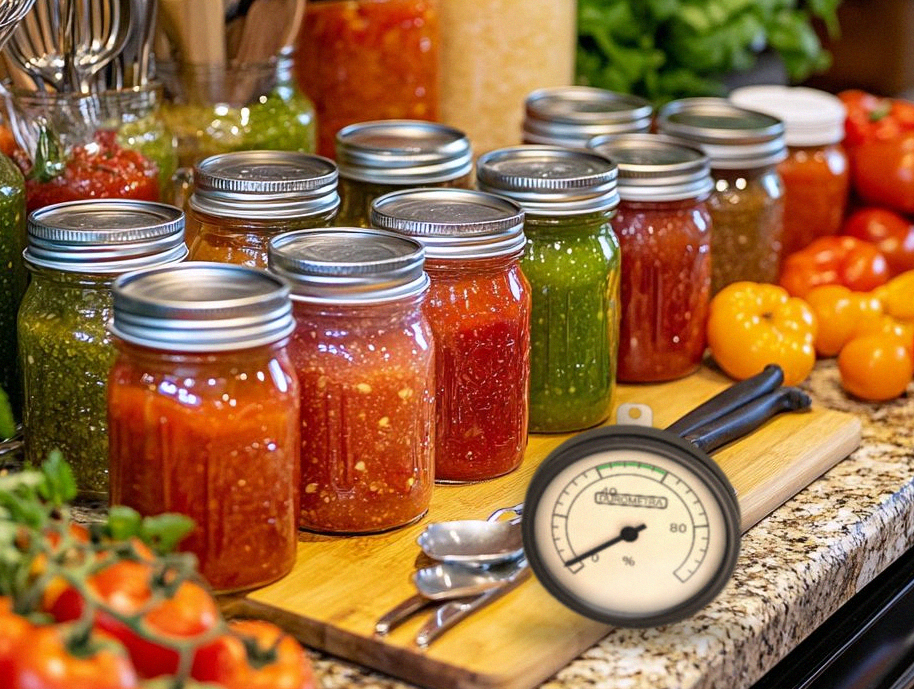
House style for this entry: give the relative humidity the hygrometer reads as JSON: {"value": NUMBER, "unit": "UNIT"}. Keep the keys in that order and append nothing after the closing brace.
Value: {"value": 4, "unit": "%"}
